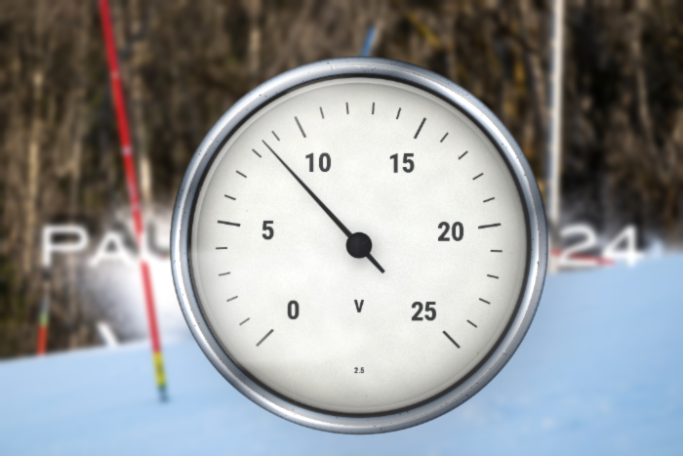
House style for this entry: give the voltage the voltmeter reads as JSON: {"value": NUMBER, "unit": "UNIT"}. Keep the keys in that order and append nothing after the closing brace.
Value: {"value": 8.5, "unit": "V"}
